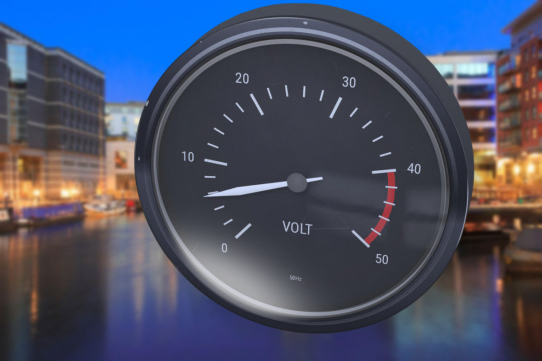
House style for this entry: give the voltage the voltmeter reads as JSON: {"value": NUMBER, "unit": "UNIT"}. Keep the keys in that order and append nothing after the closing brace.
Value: {"value": 6, "unit": "V"}
